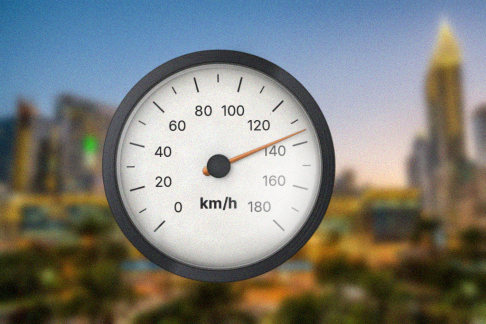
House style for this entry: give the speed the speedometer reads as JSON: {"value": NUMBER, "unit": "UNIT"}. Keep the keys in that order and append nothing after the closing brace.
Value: {"value": 135, "unit": "km/h"}
